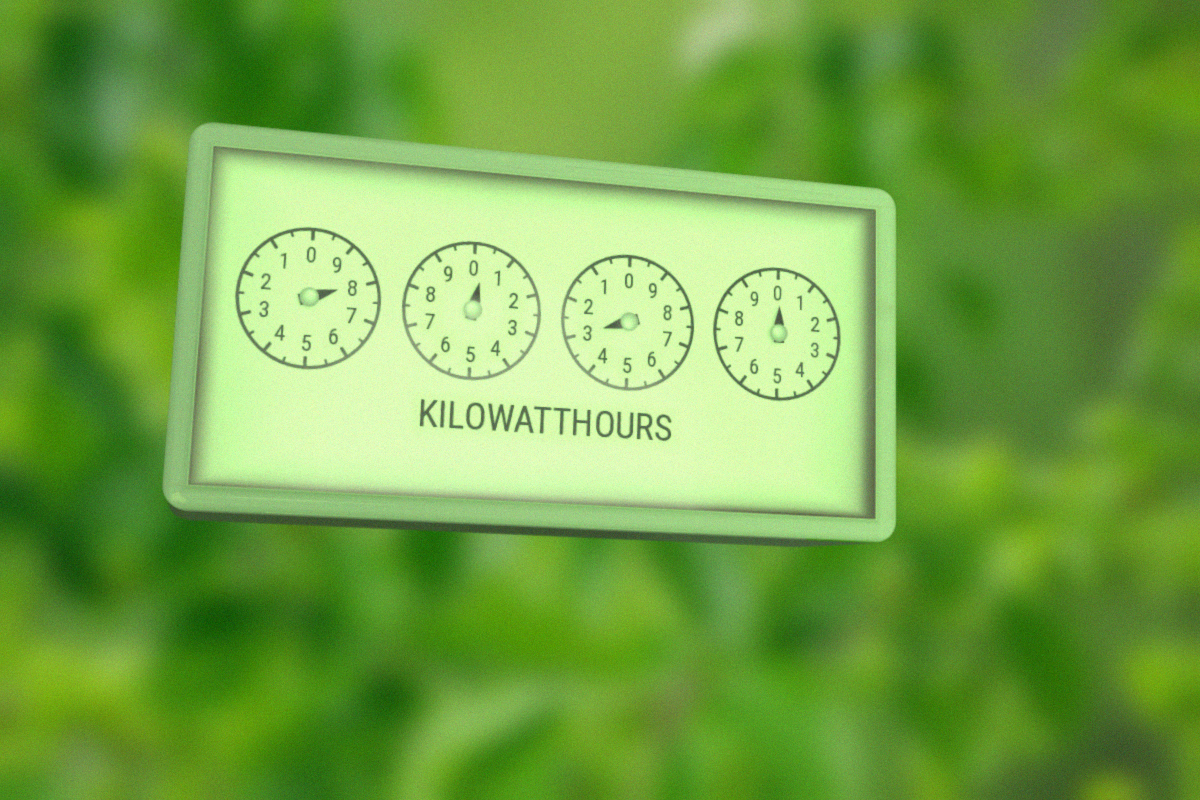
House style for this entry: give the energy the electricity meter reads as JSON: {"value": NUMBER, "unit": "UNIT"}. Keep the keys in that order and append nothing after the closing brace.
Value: {"value": 8030, "unit": "kWh"}
